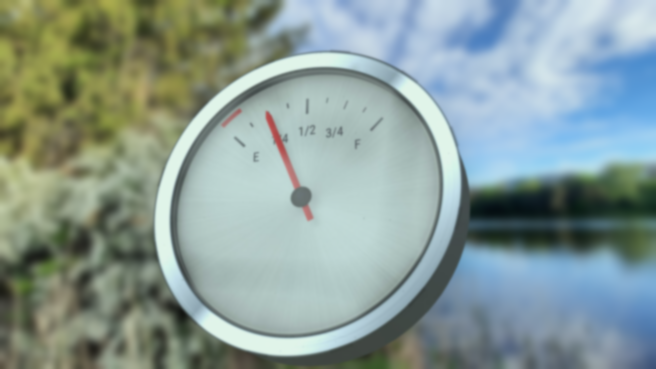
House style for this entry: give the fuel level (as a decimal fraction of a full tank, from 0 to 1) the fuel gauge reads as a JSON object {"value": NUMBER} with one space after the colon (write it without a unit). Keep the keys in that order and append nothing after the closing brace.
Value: {"value": 0.25}
